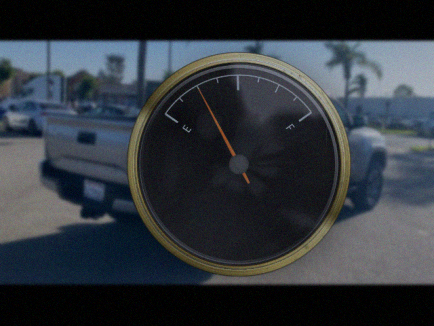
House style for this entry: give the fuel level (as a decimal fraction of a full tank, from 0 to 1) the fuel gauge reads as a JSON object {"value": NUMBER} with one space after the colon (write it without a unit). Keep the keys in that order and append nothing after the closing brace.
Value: {"value": 0.25}
